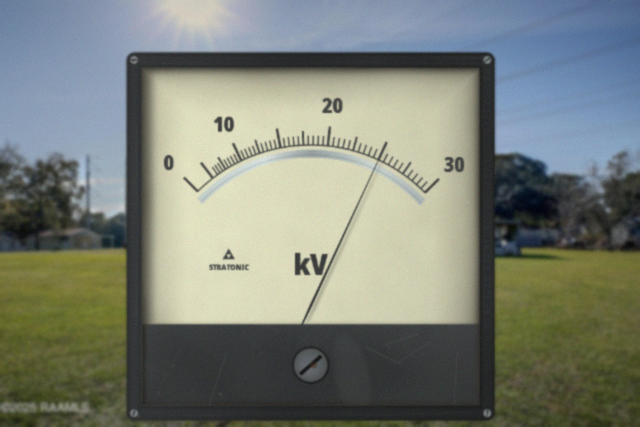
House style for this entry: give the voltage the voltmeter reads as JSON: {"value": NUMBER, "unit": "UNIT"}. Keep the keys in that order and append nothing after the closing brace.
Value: {"value": 25, "unit": "kV"}
